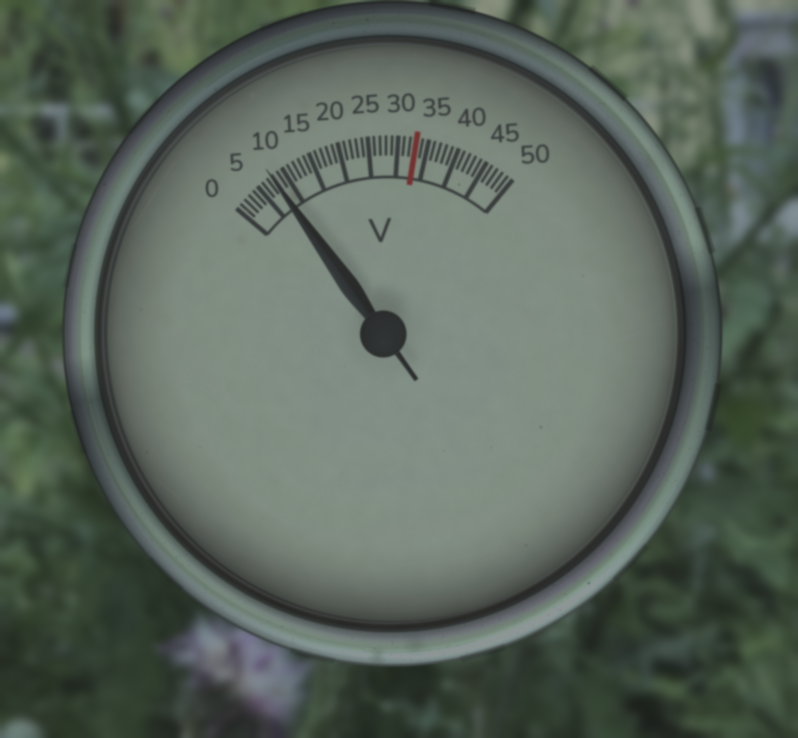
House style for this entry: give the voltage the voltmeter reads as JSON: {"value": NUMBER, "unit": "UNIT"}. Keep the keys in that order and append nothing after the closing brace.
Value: {"value": 8, "unit": "V"}
